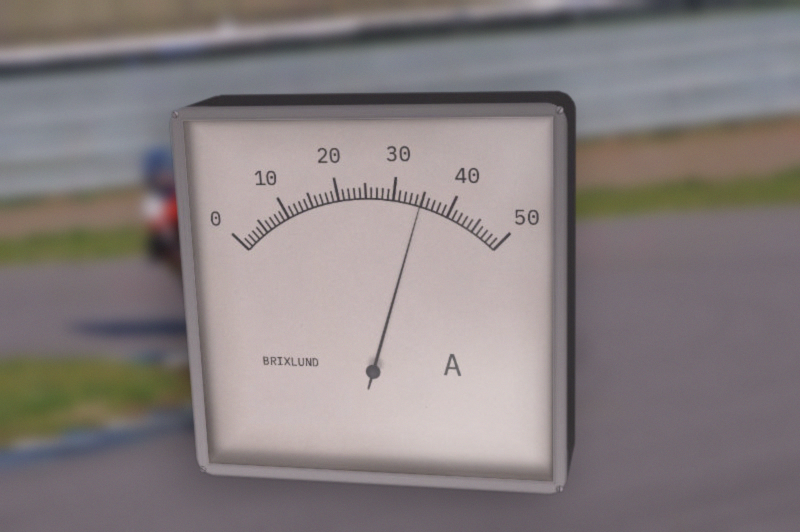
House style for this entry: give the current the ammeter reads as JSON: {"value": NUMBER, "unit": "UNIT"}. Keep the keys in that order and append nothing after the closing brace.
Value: {"value": 35, "unit": "A"}
